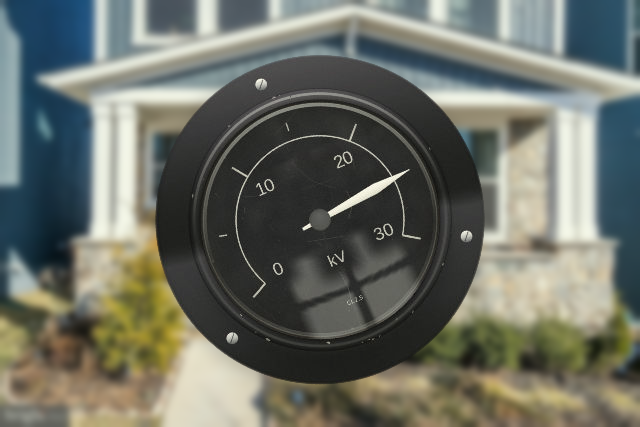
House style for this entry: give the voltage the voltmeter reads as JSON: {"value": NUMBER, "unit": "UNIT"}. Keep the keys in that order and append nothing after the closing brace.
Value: {"value": 25, "unit": "kV"}
